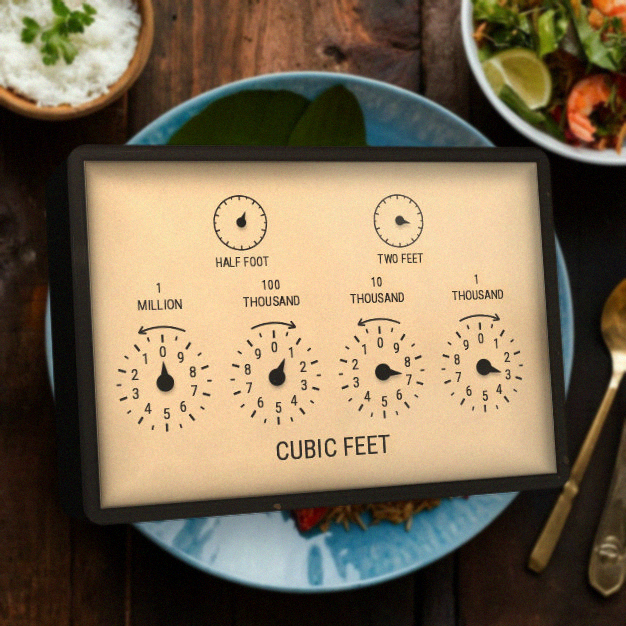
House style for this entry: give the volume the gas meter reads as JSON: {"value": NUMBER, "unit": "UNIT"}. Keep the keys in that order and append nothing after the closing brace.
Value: {"value": 7300, "unit": "ft³"}
